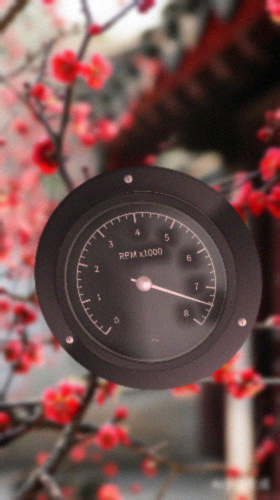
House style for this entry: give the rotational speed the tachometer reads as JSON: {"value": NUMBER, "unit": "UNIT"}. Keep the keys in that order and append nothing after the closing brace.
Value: {"value": 7400, "unit": "rpm"}
